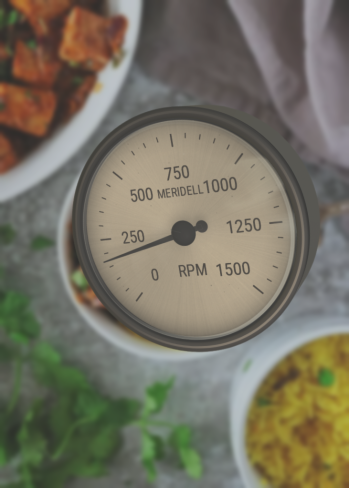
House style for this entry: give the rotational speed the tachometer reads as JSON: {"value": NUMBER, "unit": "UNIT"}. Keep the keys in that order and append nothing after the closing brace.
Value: {"value": 175, "unit": "rpm"}
